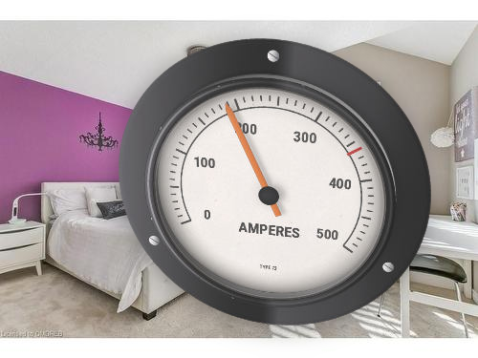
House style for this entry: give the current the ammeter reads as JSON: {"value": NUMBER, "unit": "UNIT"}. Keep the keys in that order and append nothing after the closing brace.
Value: {"value": 190, "unit": "A"}
